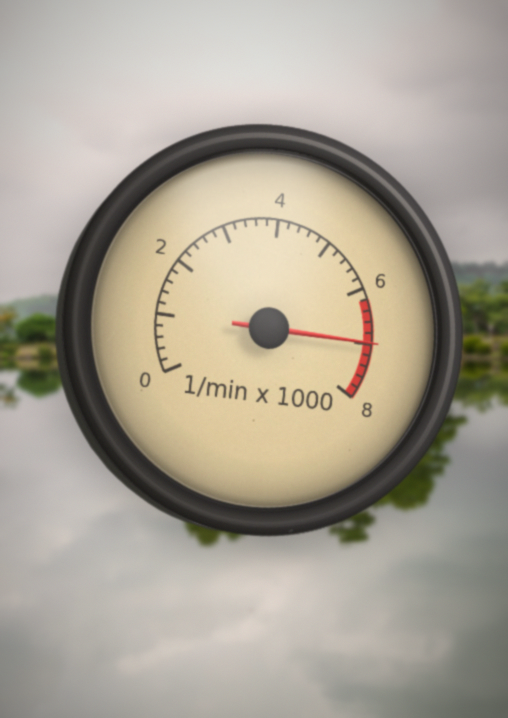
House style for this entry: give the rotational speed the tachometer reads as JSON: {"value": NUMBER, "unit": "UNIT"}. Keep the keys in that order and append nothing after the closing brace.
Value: {"value": 7000, "unit": "rpm"}
